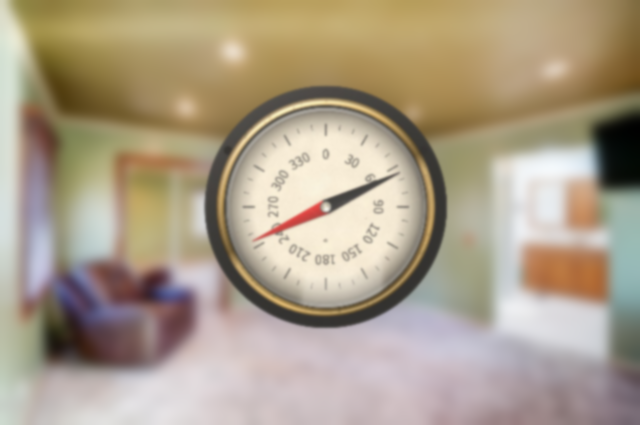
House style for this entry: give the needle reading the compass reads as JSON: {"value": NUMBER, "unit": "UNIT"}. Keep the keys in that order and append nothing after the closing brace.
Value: {"value": 245, "unit": "°"}
